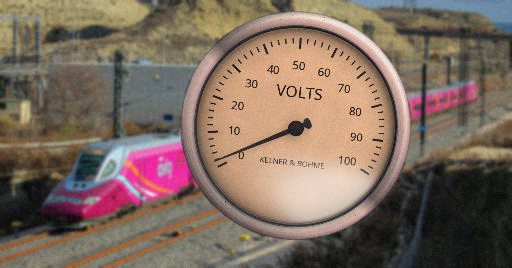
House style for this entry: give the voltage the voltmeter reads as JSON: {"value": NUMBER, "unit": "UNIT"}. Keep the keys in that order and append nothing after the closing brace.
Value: {"value": 2, "unit": "V"}
